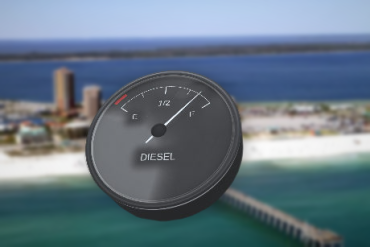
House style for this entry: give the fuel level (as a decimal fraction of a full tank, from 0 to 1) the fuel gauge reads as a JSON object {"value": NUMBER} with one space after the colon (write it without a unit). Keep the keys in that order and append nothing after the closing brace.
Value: {"value": 0.875}
